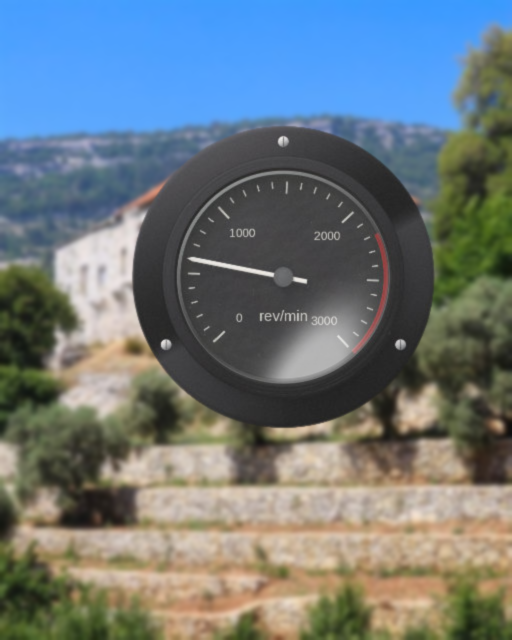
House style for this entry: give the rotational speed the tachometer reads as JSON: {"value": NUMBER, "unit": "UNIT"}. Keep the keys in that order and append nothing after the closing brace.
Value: {"value": 600, "unit": "rpm"}
